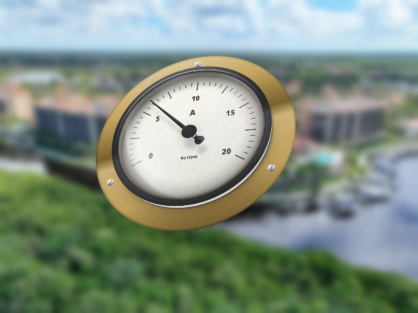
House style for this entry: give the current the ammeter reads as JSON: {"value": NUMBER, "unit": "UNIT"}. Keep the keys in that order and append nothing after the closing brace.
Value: {"value": 6, "unit": "A"}
